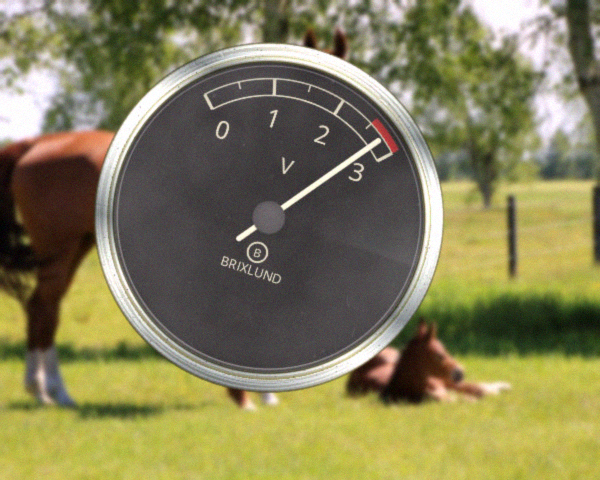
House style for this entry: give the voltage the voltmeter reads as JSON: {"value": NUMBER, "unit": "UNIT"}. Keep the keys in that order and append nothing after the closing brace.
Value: {"value": 2.75, "unit": "V"}
